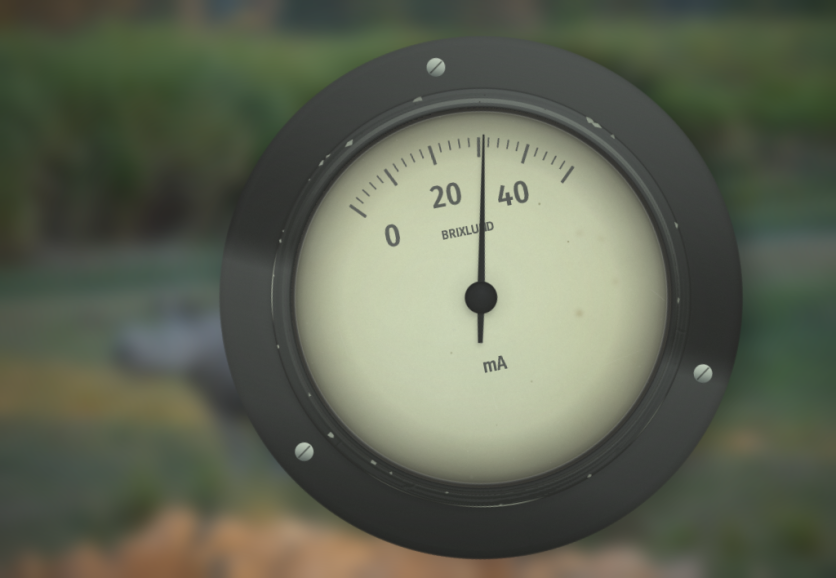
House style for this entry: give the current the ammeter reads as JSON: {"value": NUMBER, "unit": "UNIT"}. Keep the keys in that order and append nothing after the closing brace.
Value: {"value": 31, "unit": "mA"}
